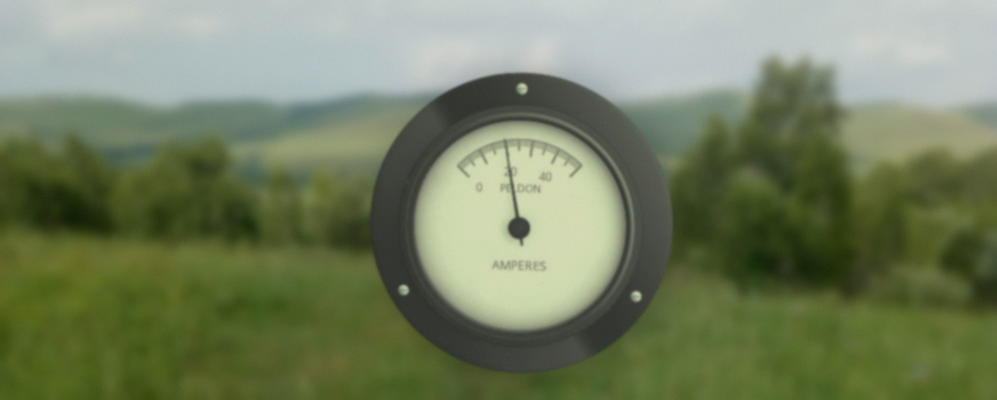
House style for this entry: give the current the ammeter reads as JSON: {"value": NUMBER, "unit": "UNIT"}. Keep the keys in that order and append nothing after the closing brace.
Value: {"value": 20, "unit": "A"}
